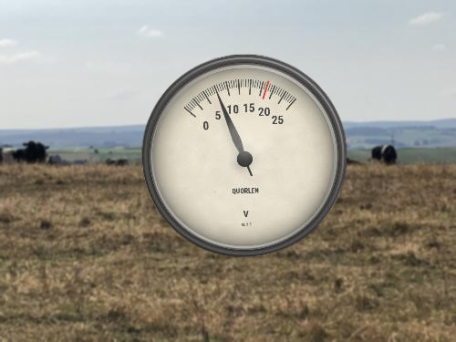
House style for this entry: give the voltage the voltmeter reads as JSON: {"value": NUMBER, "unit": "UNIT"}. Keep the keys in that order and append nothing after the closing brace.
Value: {"value": 7.5, "unit": "V"}
